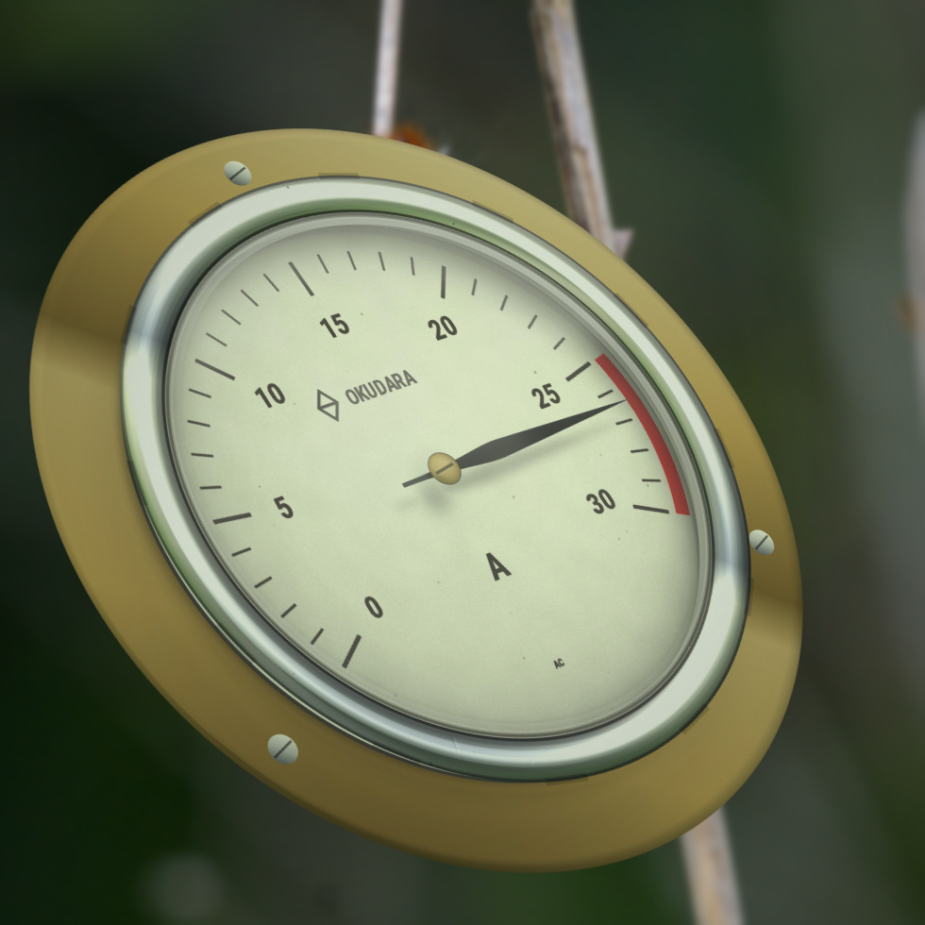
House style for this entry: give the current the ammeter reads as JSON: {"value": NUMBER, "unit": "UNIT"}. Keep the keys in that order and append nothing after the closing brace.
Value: {"value": 26.5, "unit": "A"}
